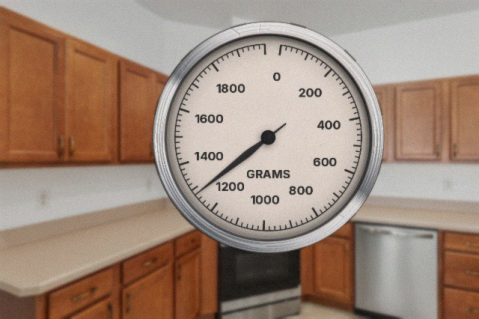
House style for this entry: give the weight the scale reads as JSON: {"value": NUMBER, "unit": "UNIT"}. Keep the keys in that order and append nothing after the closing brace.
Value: {"value": 1280, "unit": "g"}
